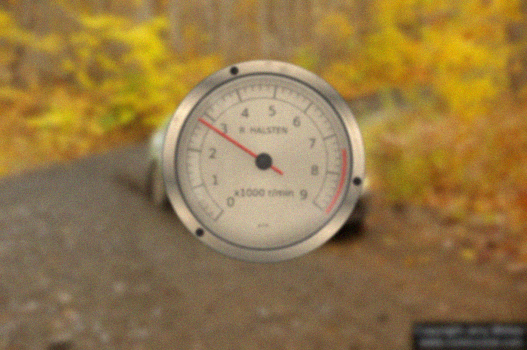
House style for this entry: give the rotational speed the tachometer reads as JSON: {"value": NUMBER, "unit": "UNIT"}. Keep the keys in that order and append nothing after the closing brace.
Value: {"value": 2800, "unit": "rpm"}
